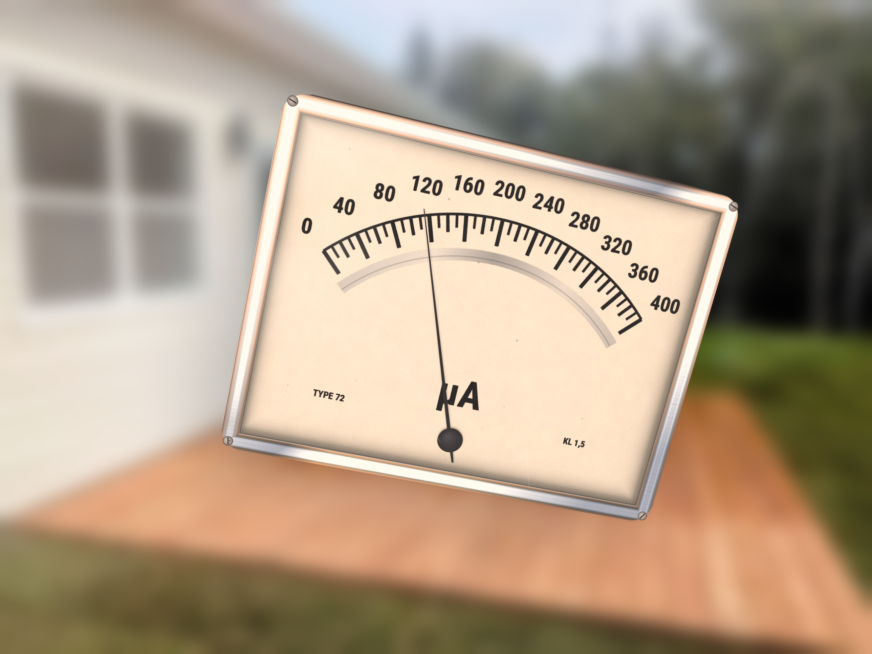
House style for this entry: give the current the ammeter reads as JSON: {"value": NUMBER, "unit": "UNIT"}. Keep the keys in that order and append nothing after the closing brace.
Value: {"value": 115, "unit": "µA"}
